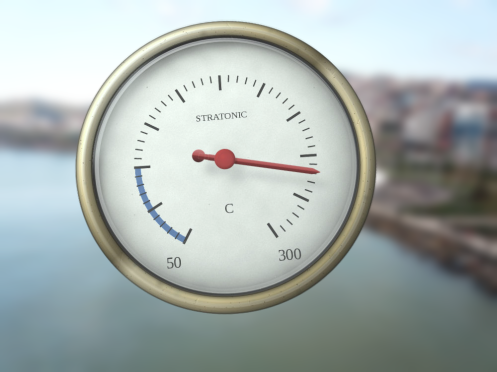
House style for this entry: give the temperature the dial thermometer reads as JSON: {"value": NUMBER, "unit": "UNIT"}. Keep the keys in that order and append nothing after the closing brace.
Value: {"value": 260, "unit": "°C"}
